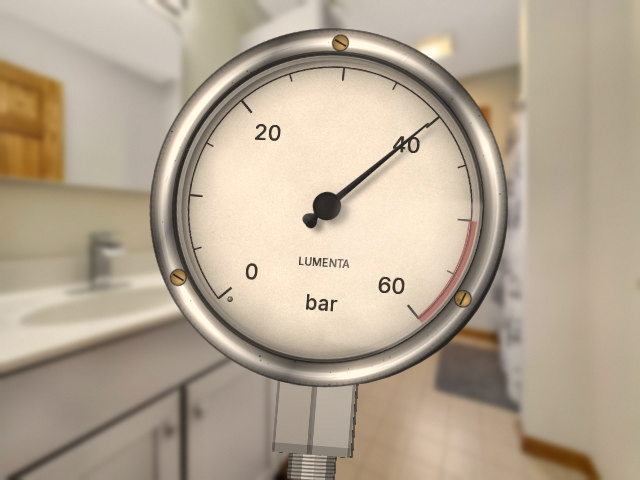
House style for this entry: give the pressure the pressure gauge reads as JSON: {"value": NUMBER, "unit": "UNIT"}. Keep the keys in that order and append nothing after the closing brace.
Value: {"value": 40, "unit": "bar"}
